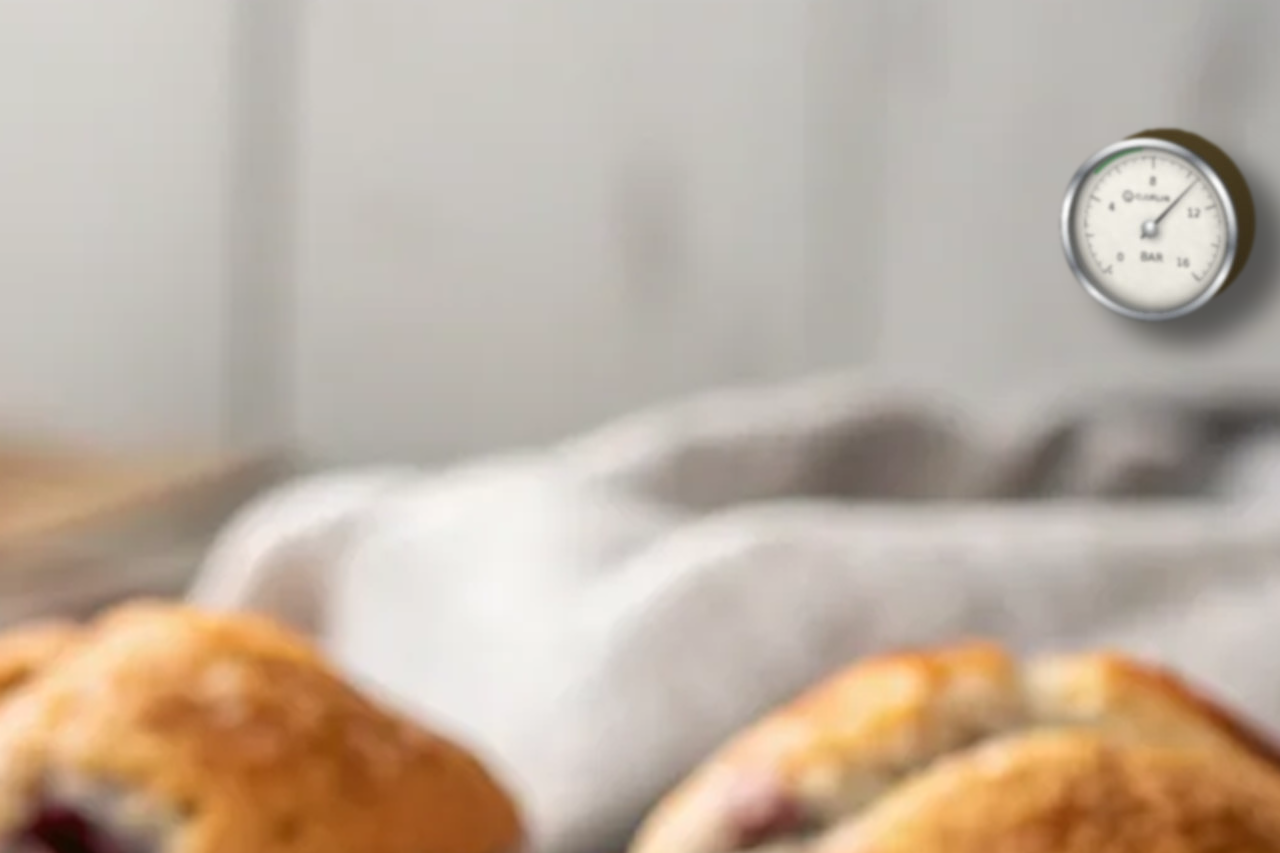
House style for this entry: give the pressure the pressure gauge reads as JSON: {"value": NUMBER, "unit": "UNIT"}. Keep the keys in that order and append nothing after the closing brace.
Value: {"value": 10.5, "unit": "bar"}
